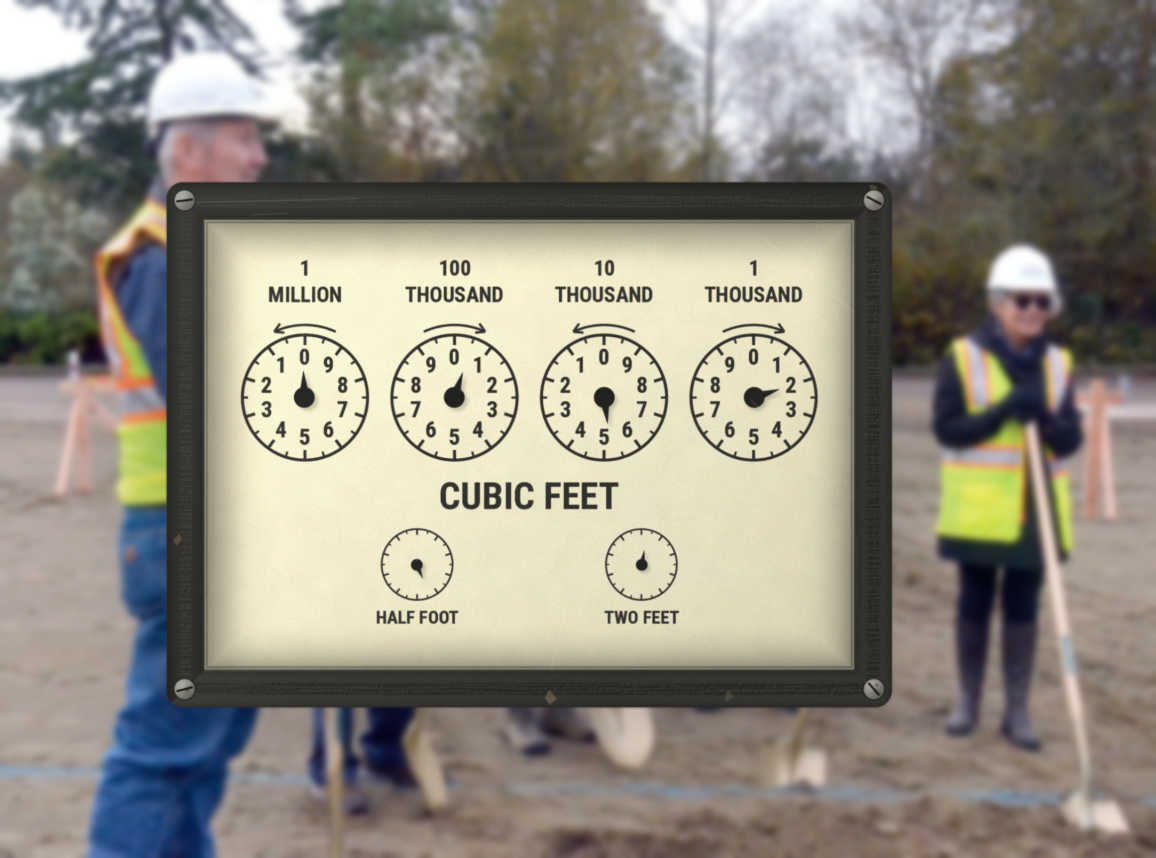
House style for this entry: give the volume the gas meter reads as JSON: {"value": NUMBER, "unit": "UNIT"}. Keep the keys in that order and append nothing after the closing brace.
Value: {"value": 5200, "unit": "ft³"}
